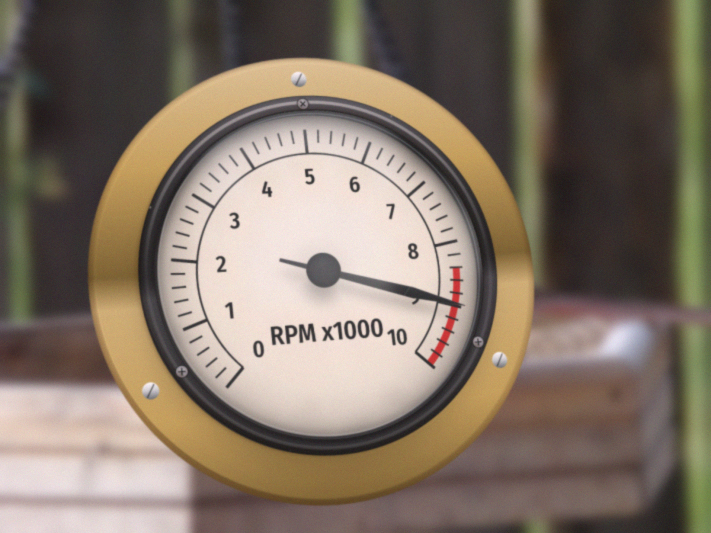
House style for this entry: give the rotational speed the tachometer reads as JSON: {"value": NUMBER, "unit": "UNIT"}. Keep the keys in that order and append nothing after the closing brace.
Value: {"value": 9000, "unit": "rpm"}
